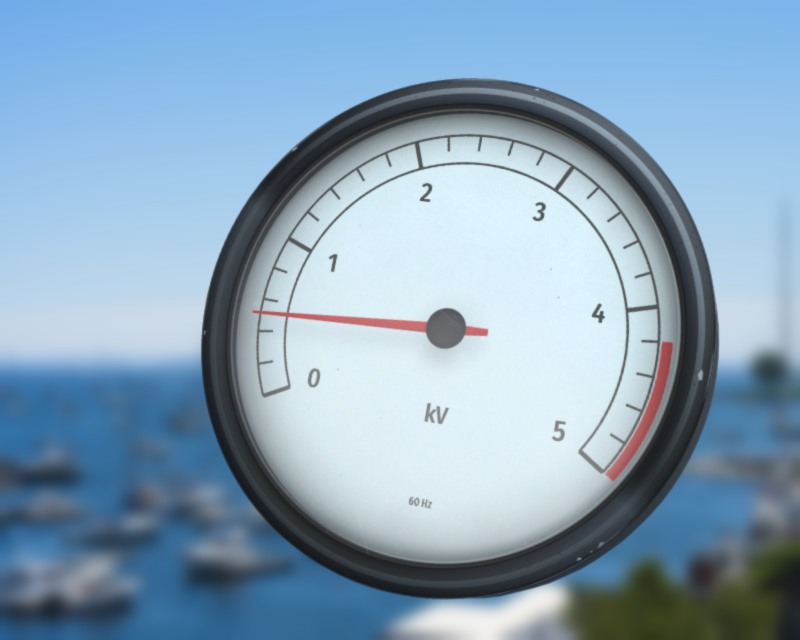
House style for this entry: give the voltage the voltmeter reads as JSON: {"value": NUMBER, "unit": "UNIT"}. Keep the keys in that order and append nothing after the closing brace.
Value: {"value": 0.5, "unit": "kV"}
